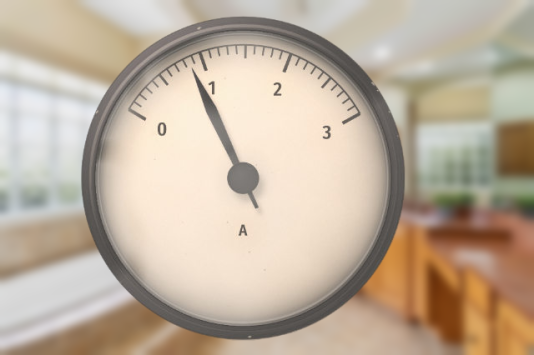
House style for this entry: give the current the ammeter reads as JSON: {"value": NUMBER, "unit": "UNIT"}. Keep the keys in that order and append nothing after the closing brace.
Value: {"value": 0.85, "unit": "A"}
